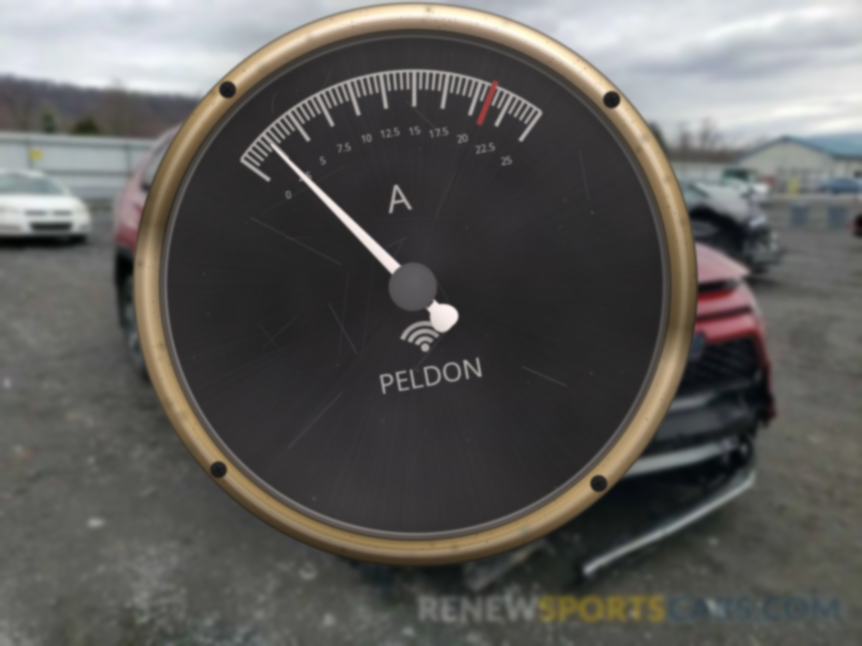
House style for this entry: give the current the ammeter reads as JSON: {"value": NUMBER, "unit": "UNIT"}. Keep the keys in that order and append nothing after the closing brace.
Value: {"value": 2.5, "unit": "A"}
